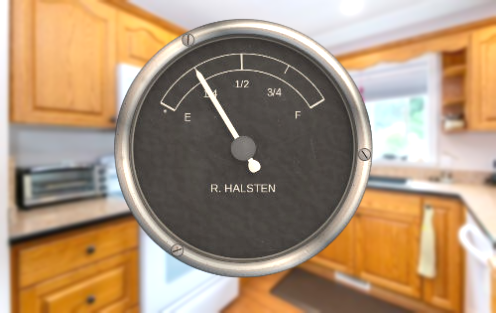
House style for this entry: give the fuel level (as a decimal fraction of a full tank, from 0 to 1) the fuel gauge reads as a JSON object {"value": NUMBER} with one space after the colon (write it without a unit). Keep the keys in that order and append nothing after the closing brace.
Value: {"value": 0.25}
